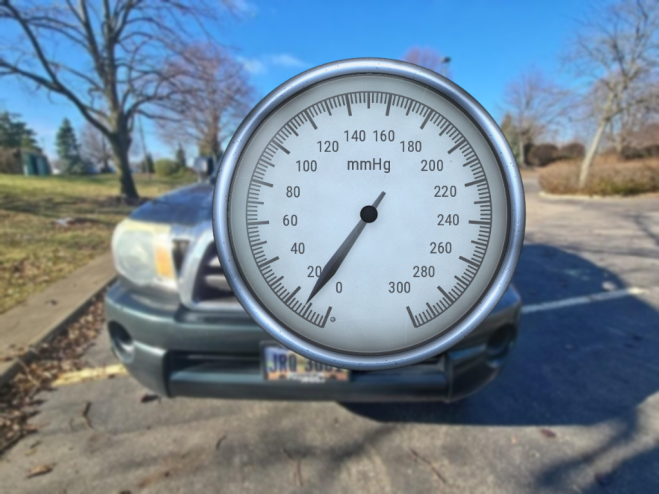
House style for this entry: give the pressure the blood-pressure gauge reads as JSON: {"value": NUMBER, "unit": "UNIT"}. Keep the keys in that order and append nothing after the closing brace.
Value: {"value": 12, "unit": "mmHg"}
